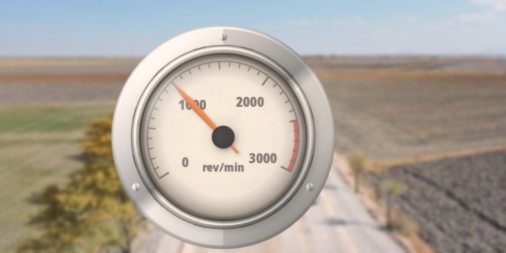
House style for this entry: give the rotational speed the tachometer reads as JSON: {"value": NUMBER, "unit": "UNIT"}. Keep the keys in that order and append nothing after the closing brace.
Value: {"value": 1000, "unit": "rpm"}
